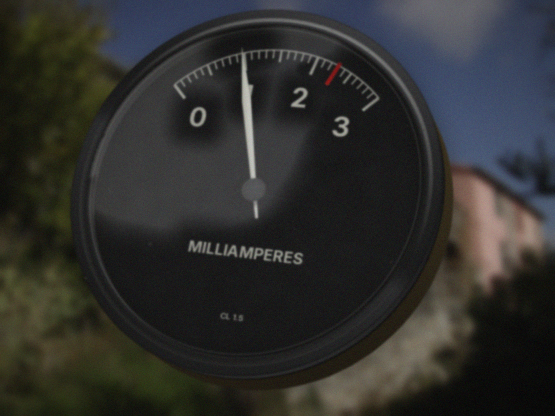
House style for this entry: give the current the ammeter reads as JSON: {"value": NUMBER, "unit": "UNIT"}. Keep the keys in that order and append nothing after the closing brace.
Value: {"value": 1, "unit": "mA"}
